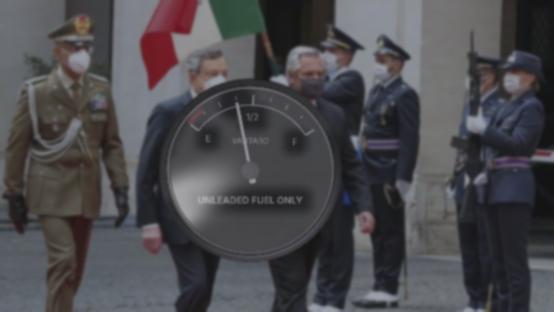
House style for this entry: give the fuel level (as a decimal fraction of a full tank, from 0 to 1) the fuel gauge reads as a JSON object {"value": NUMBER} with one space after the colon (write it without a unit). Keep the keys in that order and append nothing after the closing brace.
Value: {"value": 0.375}
